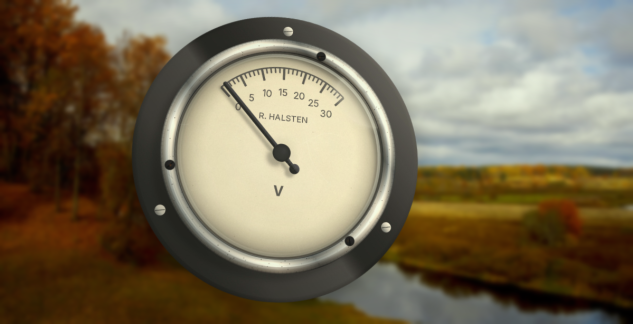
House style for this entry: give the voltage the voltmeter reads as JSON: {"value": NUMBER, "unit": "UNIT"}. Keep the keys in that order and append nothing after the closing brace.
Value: {"value": 1, "unit": "V"}
